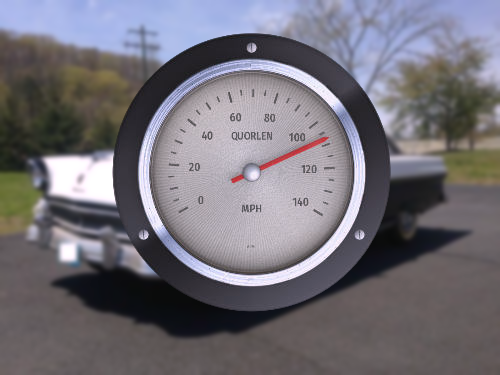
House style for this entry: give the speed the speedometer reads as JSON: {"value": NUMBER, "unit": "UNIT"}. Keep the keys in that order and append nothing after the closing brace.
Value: {"value": 107.5, "unit": "mph"}
